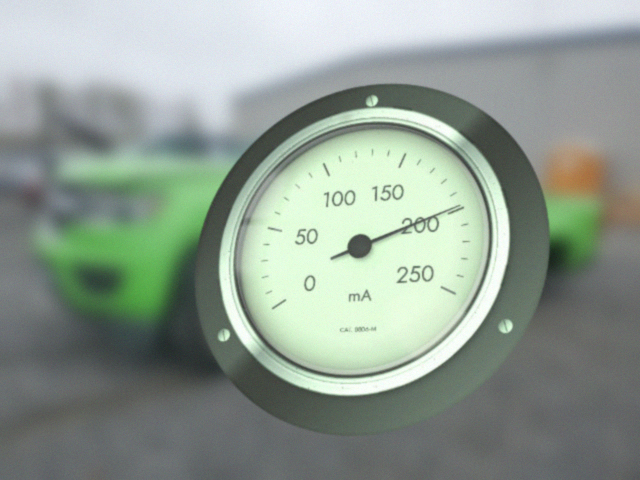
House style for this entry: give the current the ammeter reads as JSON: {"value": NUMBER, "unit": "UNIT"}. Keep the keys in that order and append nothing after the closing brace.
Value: {"value": 200, "unit": "mA"}
